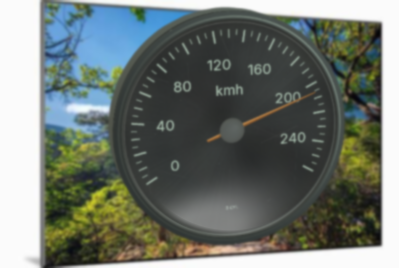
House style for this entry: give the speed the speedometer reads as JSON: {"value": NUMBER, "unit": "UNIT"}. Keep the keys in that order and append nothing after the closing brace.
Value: {"value": 205, "unit": "km/h"}
